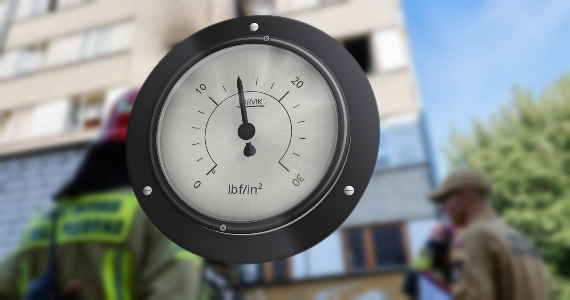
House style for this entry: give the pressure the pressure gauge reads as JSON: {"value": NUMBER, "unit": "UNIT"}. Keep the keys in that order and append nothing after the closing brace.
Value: {"value": 14, "unit": "psi"}
